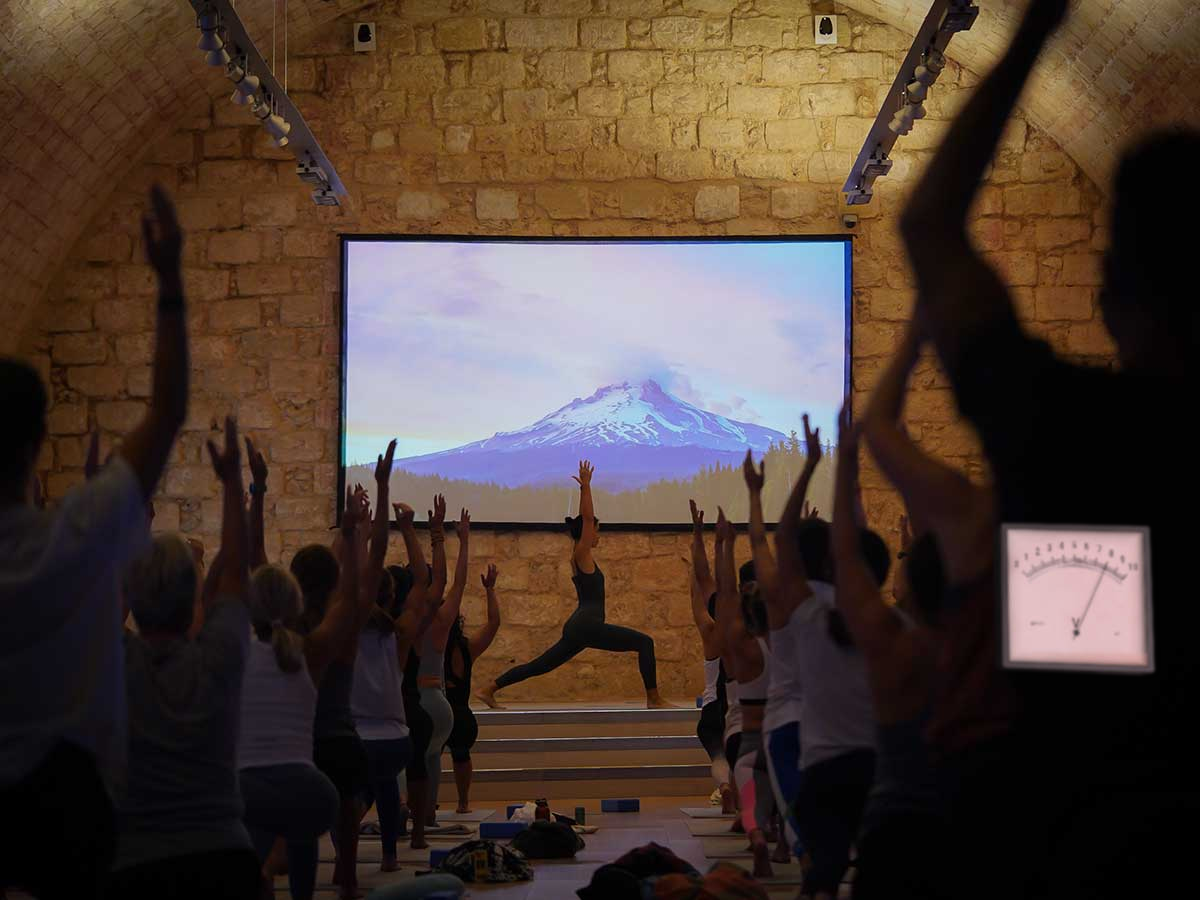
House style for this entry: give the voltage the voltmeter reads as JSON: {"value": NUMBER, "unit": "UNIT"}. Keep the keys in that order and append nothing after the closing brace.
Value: {"value": 8, "unit": "V"}
